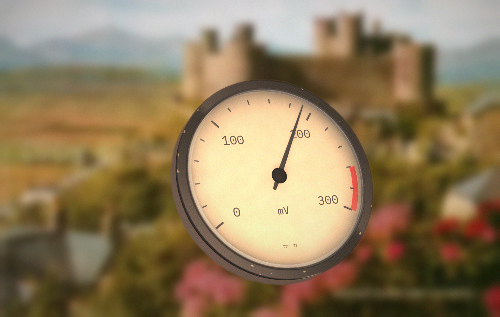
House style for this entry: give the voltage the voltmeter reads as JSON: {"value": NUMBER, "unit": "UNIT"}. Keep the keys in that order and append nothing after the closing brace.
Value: {"value": 190, "unit": "mV"}
